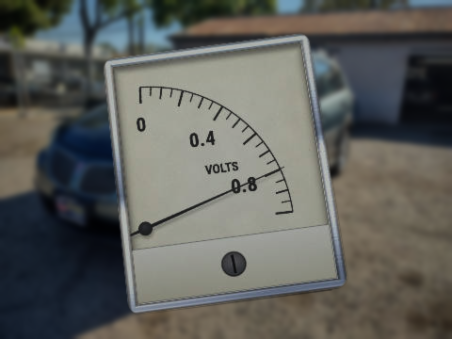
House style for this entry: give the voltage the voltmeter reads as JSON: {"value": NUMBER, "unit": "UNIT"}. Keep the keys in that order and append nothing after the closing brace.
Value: {"value": 0.8, "unit": "V"}
